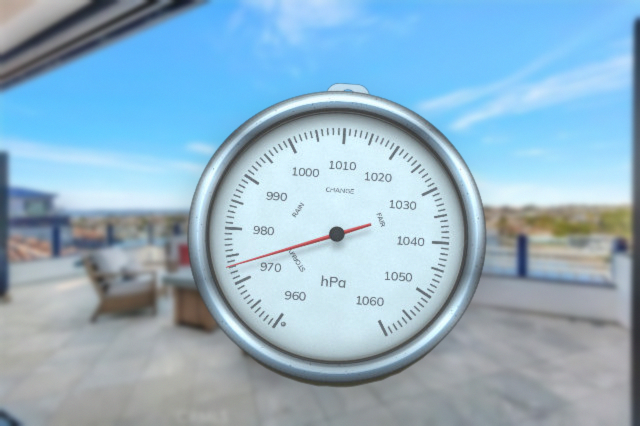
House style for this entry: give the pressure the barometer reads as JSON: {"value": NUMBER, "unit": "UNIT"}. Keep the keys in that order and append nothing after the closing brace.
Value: {"value": 973, "unit": "hPa"}
